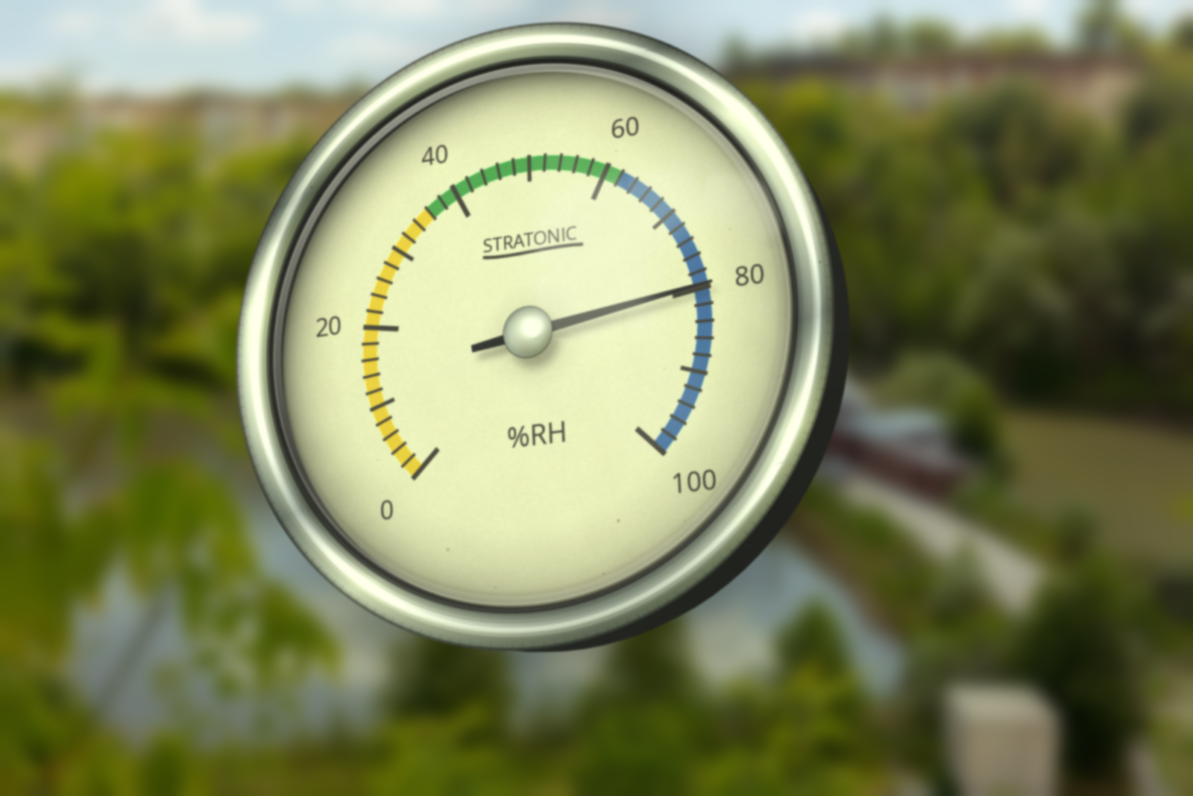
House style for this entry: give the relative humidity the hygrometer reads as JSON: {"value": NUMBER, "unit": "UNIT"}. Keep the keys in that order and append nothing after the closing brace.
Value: {"value": 80, "unit": "%"}
